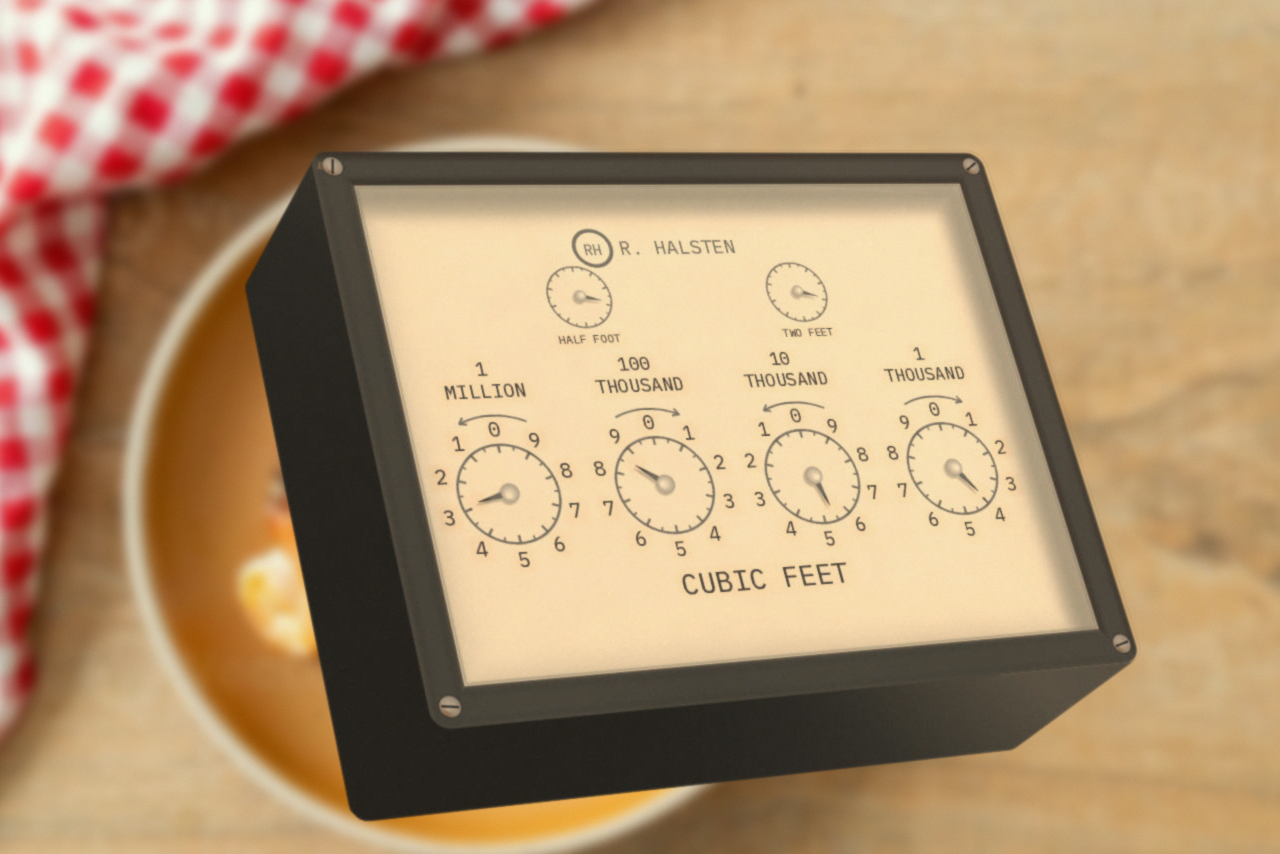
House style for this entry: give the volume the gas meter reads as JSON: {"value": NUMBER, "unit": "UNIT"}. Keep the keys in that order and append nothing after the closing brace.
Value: {"value": 285400, "unit": "ft³"}
